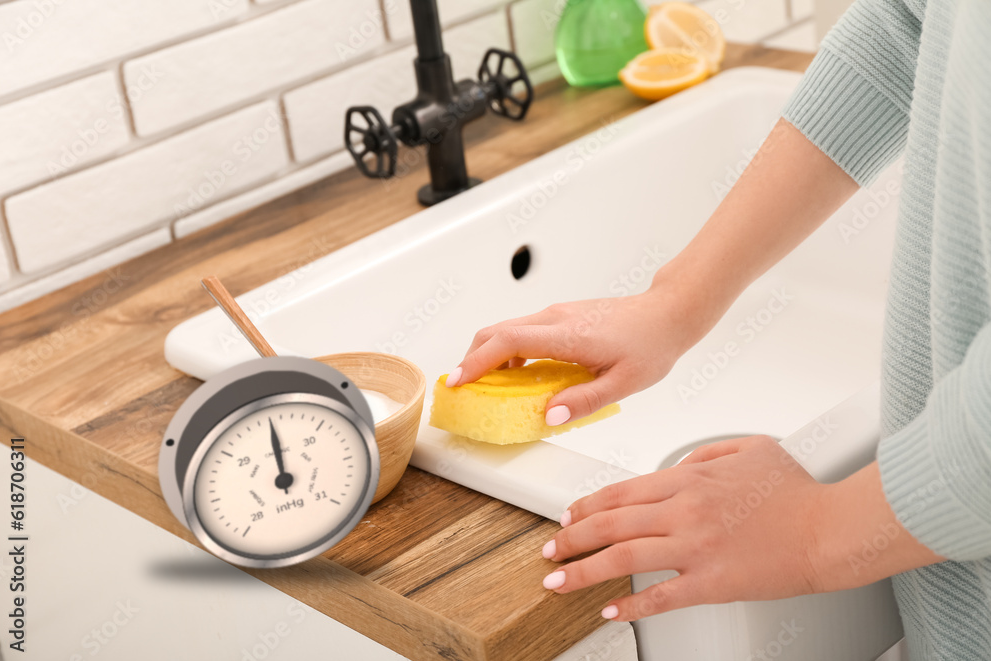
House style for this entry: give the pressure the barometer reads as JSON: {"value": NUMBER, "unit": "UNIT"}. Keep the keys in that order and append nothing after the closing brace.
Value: {"value": 29.5, "unit": "inHg"}
